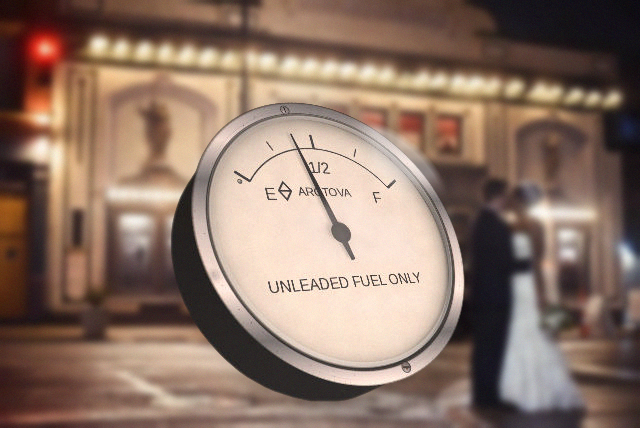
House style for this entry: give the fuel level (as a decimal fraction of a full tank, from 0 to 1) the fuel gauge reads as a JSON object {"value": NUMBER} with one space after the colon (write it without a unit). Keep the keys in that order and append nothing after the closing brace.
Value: {"value": 0.375}
